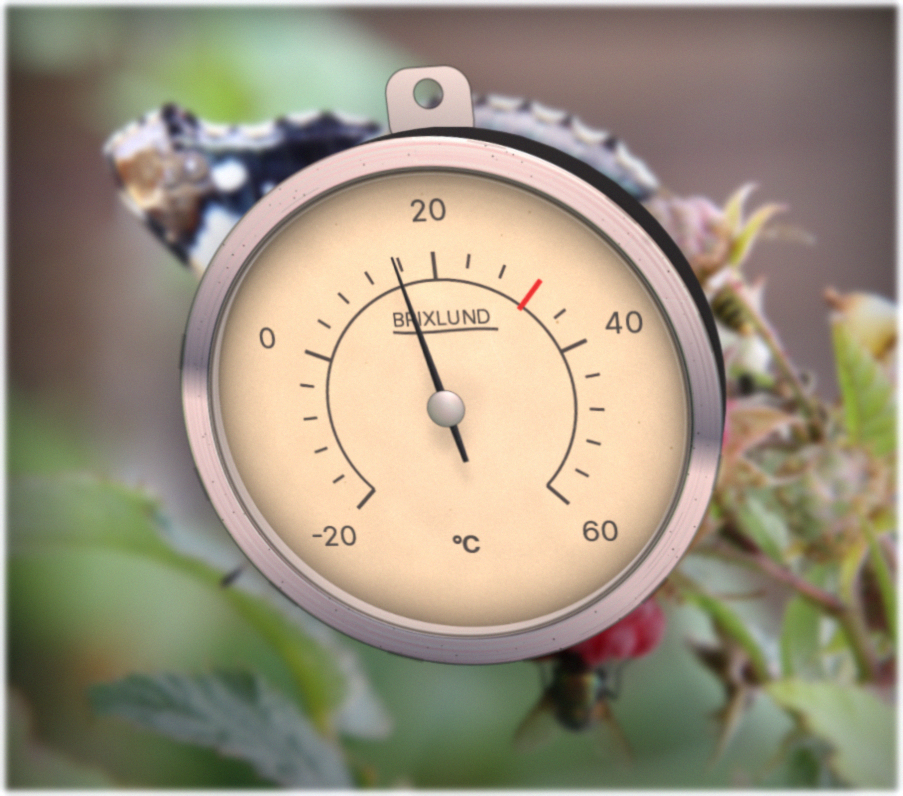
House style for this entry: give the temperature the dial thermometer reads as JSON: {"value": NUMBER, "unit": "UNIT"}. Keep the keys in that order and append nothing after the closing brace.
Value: {"value": 16, "unit": "°C"}
